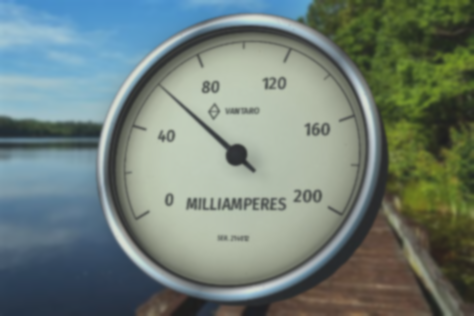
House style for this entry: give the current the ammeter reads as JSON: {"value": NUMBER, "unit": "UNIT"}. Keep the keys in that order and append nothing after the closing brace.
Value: {"value": 60, "unit": "mA"}
